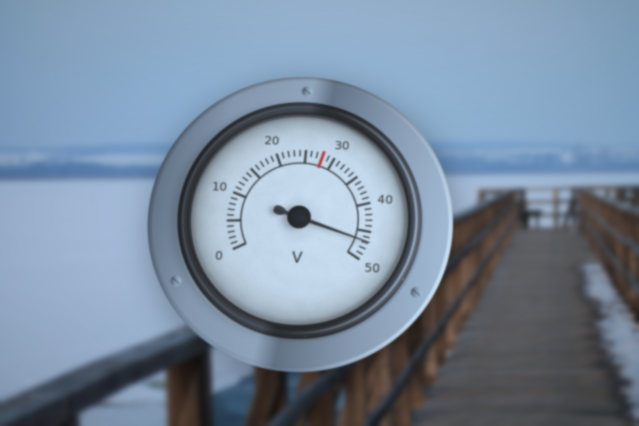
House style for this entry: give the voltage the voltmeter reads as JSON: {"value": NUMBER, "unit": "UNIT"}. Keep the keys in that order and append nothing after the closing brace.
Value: {"value": 47, "unit": "V"}
